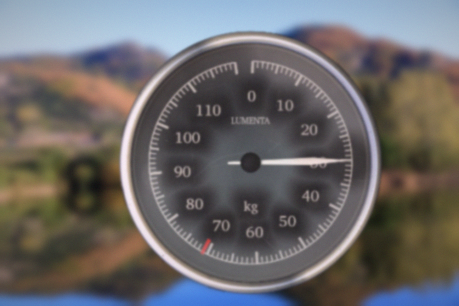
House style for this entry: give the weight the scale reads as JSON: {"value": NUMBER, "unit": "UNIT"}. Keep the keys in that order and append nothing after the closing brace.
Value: {"value": 30, "unit": "kg"}
